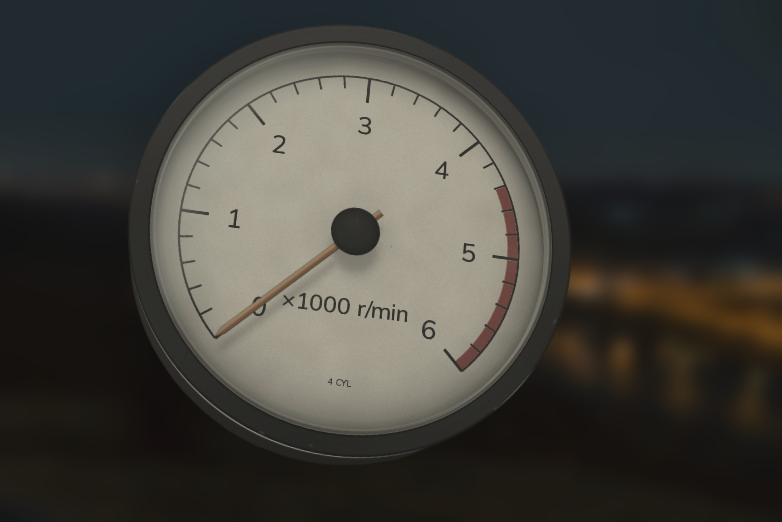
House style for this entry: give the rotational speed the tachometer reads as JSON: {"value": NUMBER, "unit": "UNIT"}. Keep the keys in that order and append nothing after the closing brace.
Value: {"value": 0, "unit": "rpm"}
